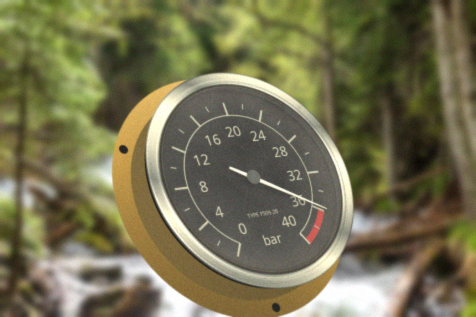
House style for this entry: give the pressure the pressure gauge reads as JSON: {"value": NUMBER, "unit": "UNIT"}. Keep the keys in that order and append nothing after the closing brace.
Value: {"value": 36, "unit": "bar"}
